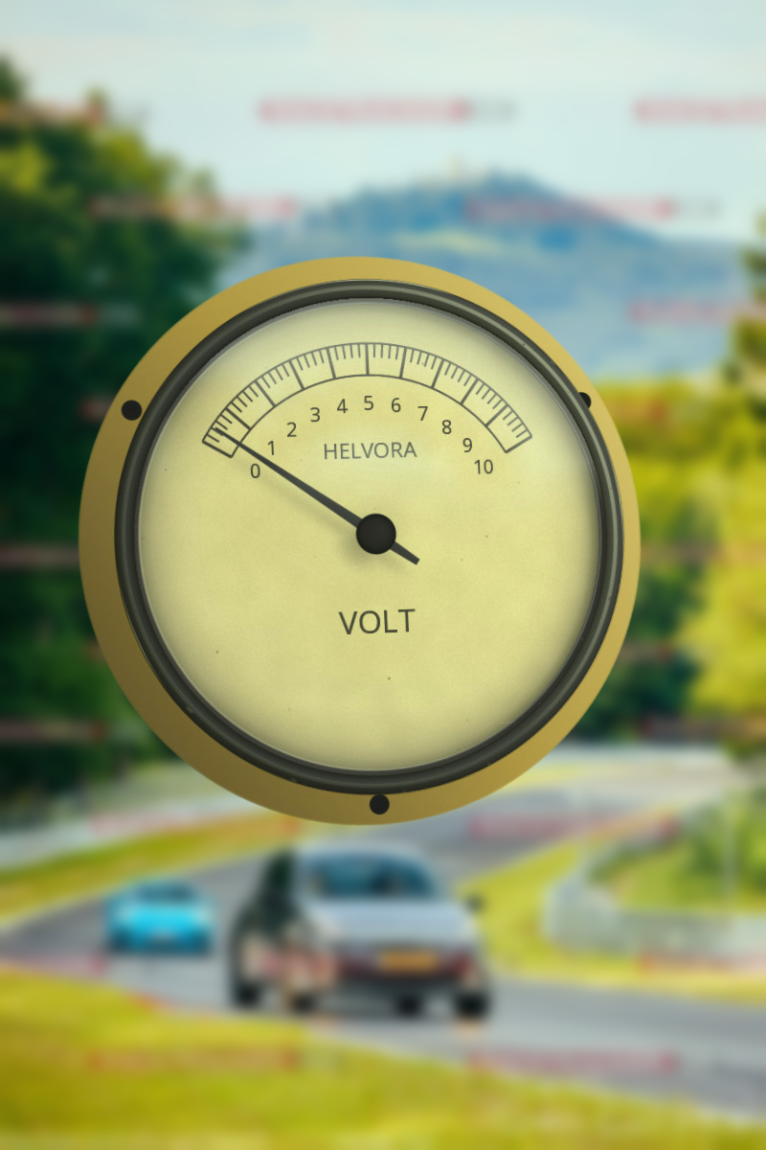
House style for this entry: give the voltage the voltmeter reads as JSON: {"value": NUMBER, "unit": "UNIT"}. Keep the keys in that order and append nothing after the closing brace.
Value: {"value": 0.4, "unit": "V"}
